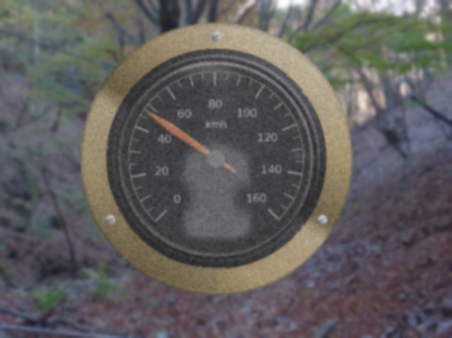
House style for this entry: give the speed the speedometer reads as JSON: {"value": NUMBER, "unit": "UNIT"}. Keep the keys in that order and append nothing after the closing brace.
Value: {"value": 47.5, "unit": "km/h"}
